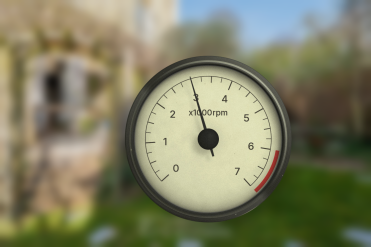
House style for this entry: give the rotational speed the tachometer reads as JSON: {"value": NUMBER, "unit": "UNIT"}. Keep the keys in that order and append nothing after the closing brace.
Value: {"value": 3000, "unit": "rpm"}
